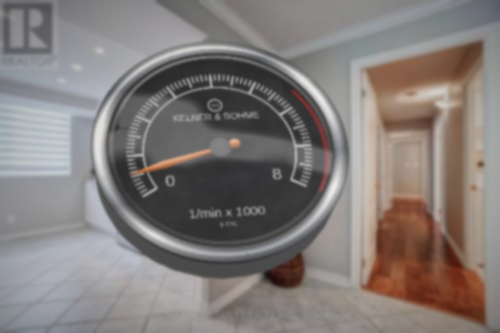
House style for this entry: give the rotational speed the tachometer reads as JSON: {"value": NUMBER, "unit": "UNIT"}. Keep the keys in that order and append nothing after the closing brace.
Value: {"value": 500, "unit": "rpm"}
